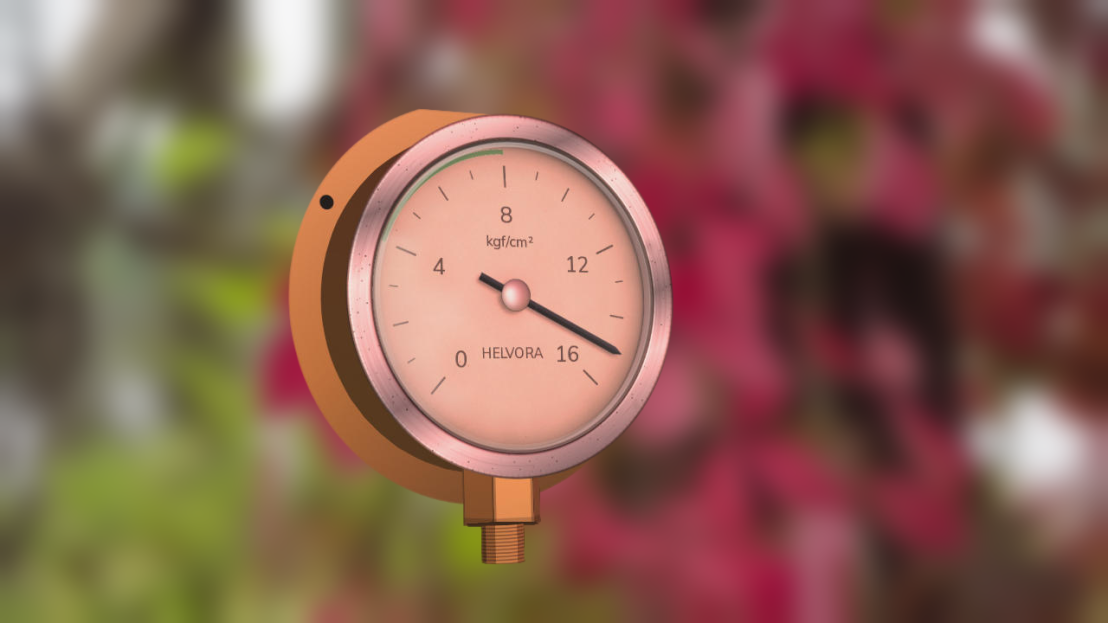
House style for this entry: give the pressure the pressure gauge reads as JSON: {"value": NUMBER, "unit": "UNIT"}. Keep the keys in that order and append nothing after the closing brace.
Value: {"value": 15, "unit": "kg/cm²"}
